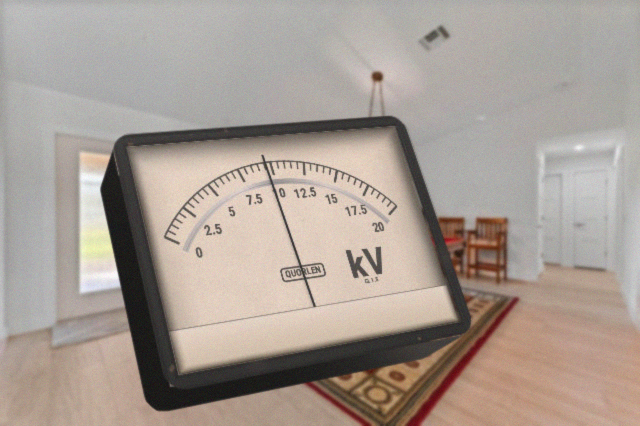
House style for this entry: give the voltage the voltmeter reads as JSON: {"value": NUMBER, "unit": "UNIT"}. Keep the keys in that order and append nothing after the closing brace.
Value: {"value": 9.5, "unit": "kV"}
